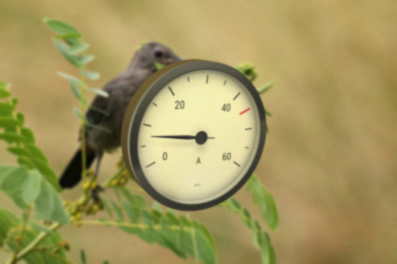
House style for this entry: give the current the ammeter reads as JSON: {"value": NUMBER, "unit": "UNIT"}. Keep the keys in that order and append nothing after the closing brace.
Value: {"value": 7.5, "unit": "A"}
